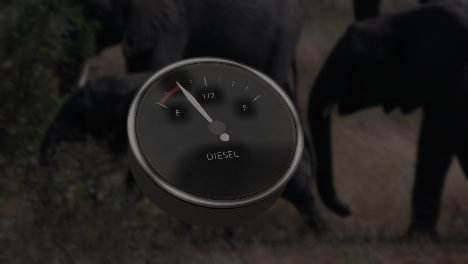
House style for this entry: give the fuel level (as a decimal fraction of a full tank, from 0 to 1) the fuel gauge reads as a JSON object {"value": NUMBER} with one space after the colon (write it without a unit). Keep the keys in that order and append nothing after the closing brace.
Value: {"value": 0.25}
